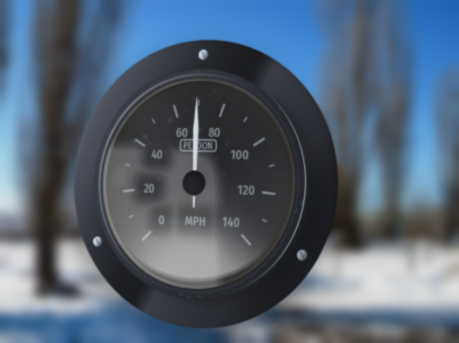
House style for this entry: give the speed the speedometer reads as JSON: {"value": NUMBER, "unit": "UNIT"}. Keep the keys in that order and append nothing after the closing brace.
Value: {"value": 70, "unit": "mph"}
